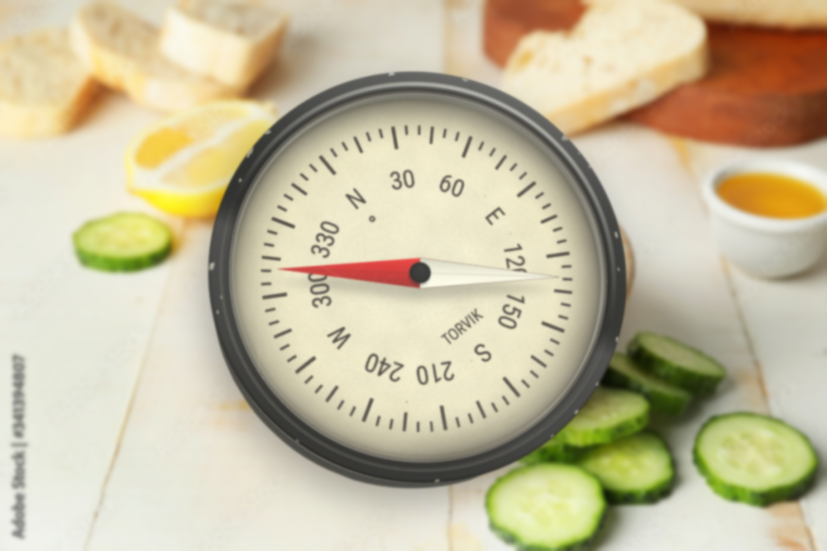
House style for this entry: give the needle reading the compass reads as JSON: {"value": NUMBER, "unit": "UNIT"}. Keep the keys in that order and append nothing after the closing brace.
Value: {"value": 310, "unit": "°"}
